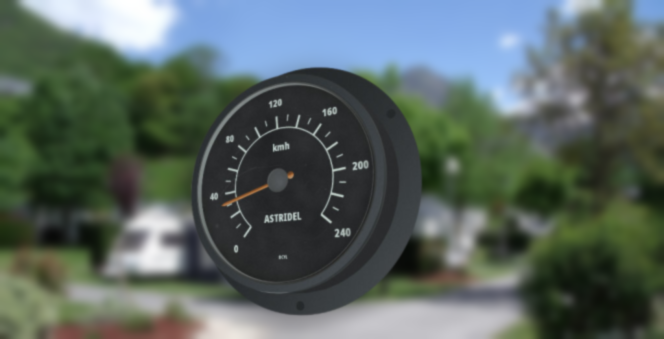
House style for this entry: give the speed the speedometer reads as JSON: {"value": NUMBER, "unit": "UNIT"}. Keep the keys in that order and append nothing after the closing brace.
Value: {"value": 30, "unit": "km/h"}
